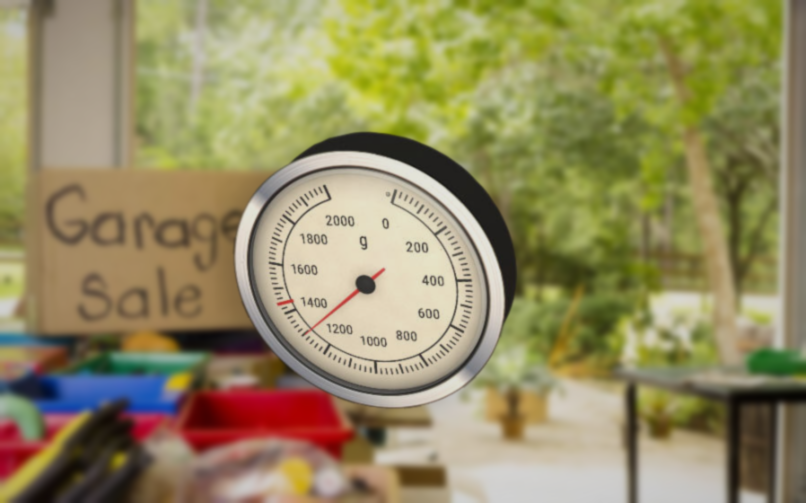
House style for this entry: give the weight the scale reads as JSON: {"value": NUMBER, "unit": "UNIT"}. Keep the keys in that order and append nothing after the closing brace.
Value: {"value": 1300, "unit": "g"}
